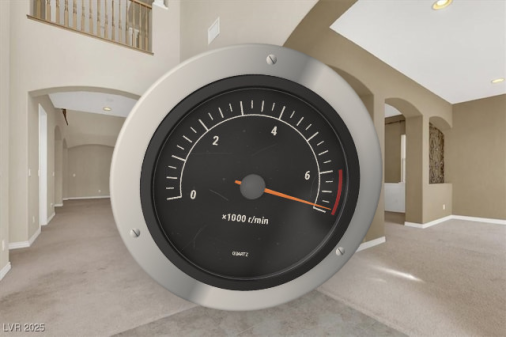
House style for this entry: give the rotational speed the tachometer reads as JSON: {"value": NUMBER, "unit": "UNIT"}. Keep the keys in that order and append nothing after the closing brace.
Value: {"value": 6875, "unit": "rpm"}
